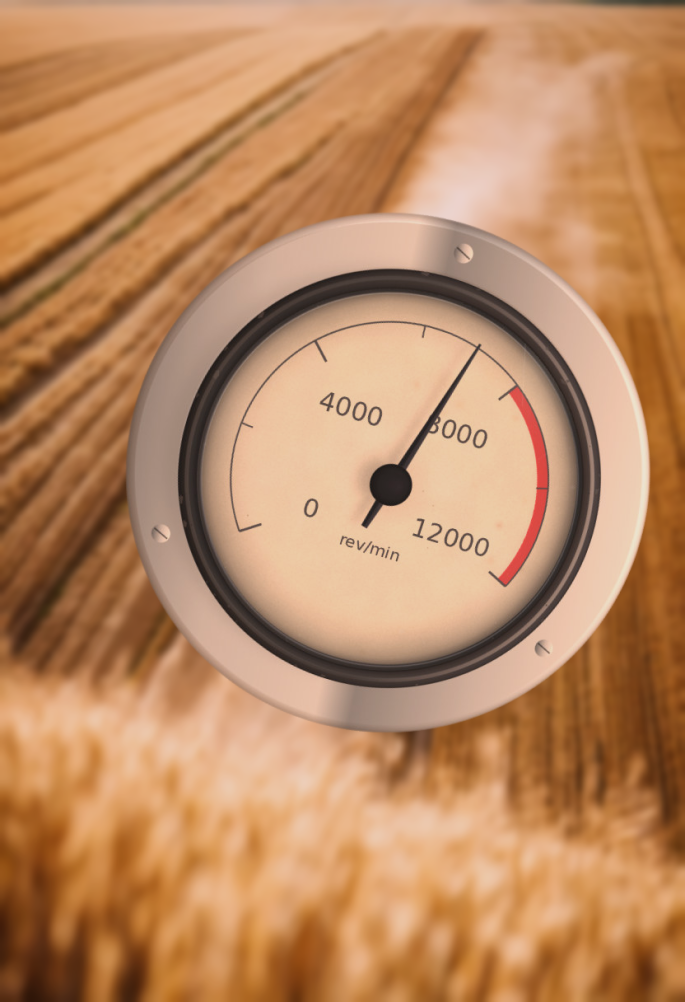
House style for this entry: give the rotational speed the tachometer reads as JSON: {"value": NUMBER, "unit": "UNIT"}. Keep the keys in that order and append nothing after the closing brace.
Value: {"value": 7000, "unit": "rpm"}
